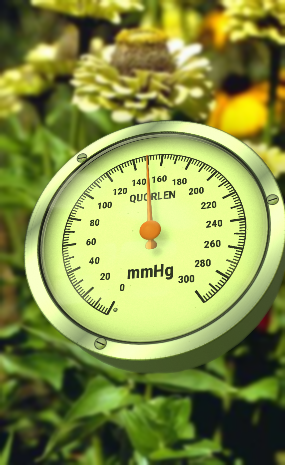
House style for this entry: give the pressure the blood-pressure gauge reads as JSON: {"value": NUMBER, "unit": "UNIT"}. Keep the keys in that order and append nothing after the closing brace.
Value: {"value": 150, "unit": "mmHg"}
